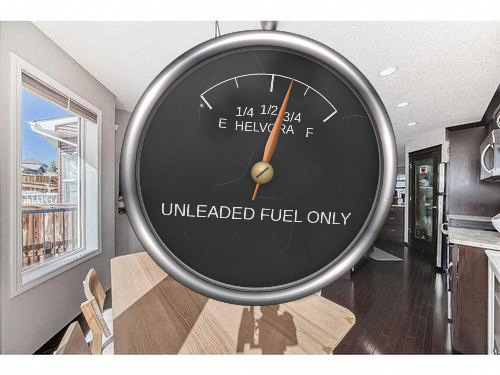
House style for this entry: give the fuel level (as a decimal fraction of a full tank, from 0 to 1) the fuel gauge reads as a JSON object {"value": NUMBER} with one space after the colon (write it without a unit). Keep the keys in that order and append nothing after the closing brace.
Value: {"value": 0.625}
